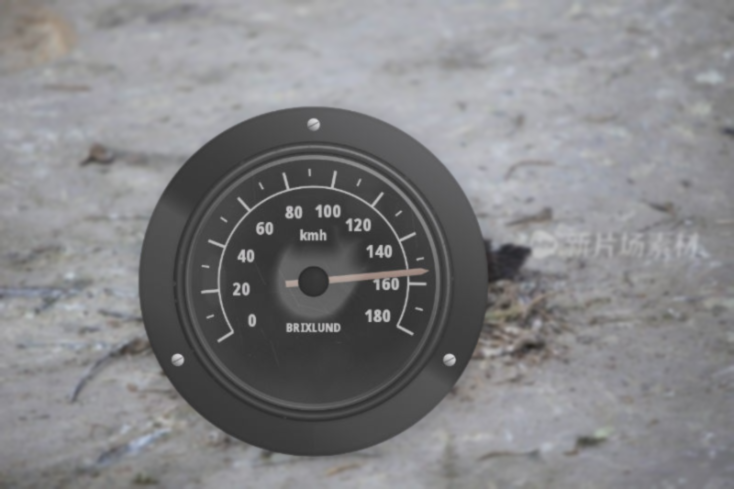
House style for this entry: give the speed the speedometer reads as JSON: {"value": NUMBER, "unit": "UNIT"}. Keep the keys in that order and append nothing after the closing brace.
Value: {"value": 155, "unit": "km/h"}
